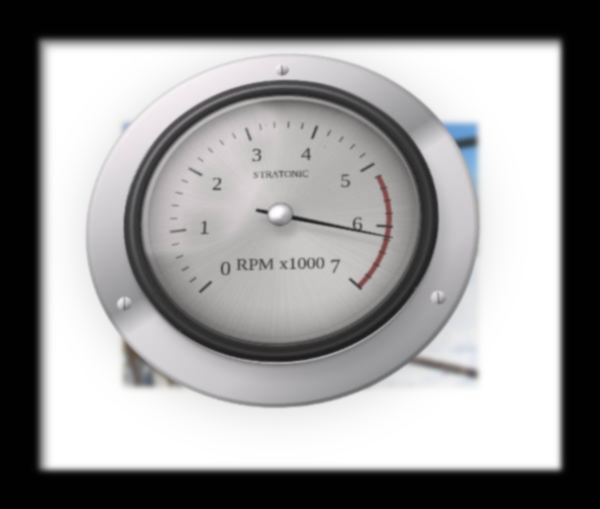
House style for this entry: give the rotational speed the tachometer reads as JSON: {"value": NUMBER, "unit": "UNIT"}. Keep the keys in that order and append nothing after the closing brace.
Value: {"value": 6200, "unit": "rpm"}
